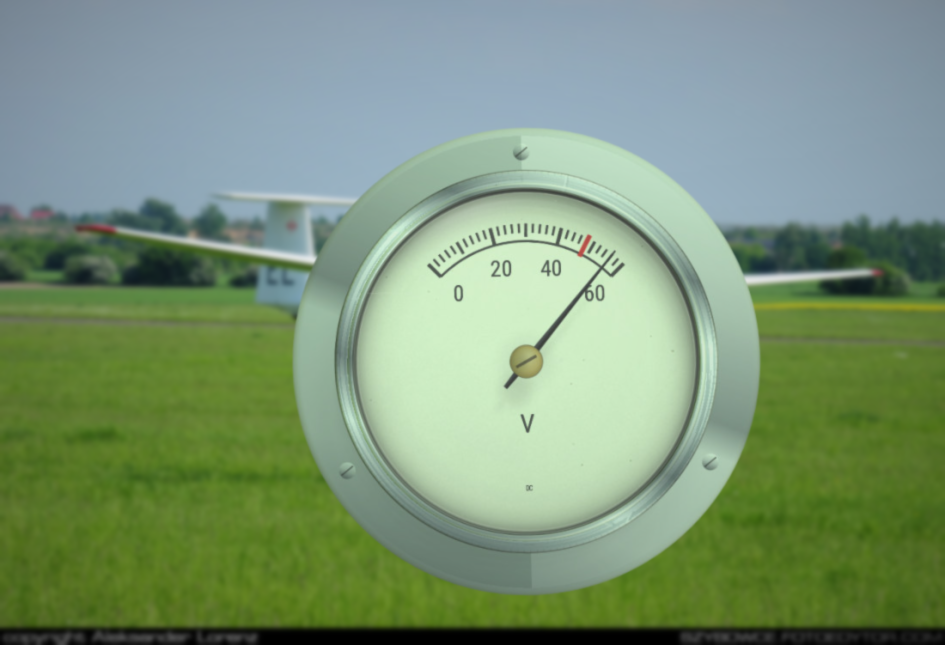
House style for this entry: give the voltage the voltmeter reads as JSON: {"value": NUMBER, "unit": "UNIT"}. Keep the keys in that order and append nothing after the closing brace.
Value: {"value": 56, "unit": "V"}
